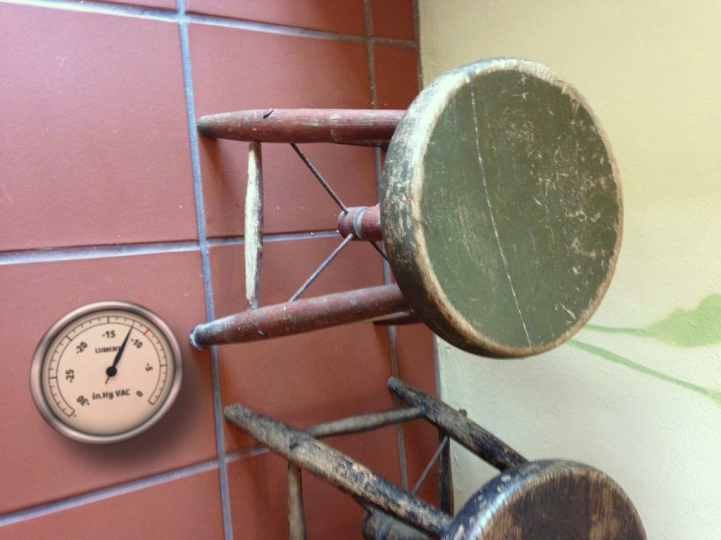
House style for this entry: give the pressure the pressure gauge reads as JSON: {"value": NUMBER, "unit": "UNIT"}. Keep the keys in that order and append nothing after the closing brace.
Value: {"value": -12, "unit": "inHg"}
